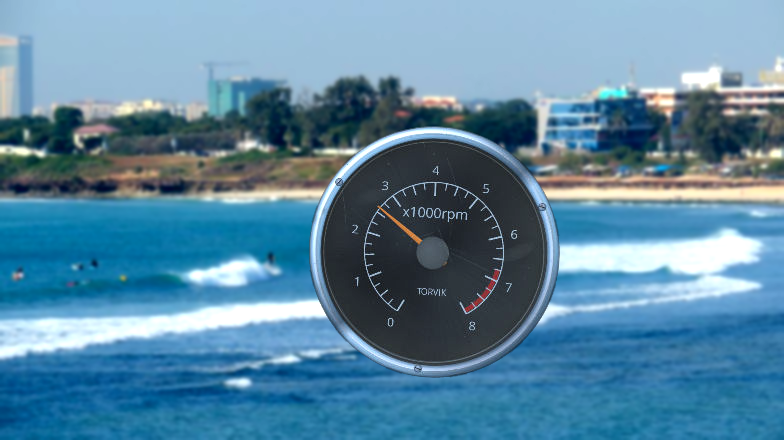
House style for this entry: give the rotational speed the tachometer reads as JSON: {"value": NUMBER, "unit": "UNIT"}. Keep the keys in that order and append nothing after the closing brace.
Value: {"value": 2625, "unit": "rpm"}
